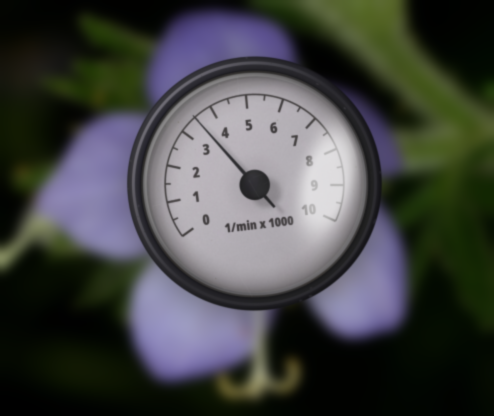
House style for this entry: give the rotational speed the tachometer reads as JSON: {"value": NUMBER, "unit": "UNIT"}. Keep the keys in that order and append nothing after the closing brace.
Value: {"value": 3500, "unit": "rpm"}
